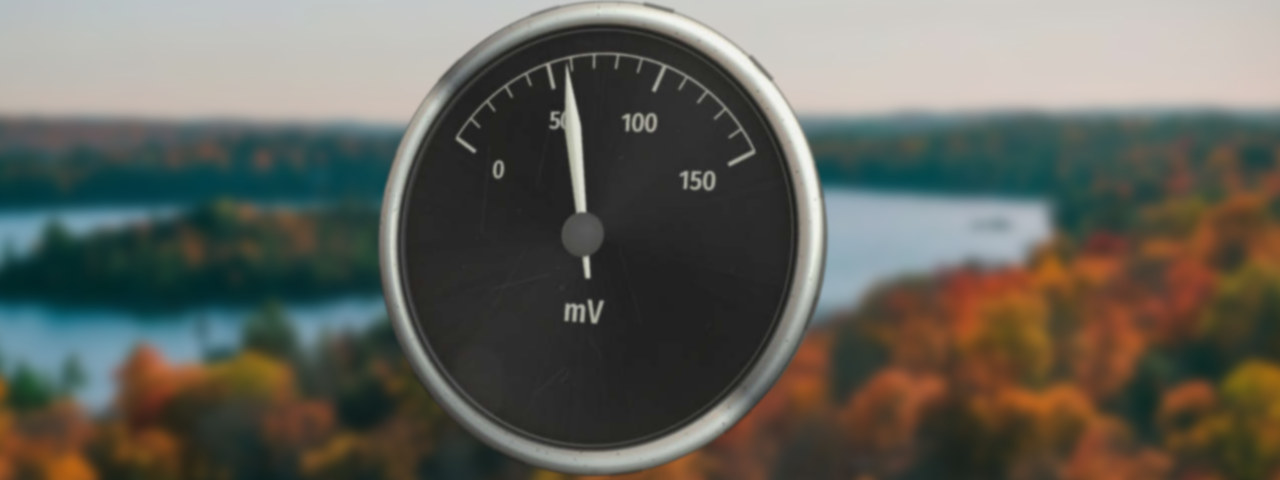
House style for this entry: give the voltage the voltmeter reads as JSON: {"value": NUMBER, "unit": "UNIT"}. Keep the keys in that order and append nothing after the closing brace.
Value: {"value": 60, "unit": "mV"}
